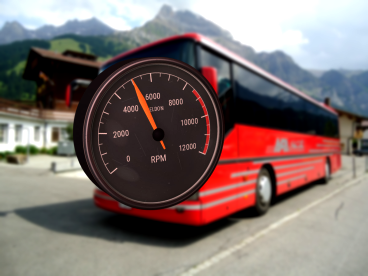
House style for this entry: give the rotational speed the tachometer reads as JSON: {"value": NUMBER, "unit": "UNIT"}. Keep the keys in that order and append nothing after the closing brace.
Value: {"value": 5000, "unit": "rpm"}
